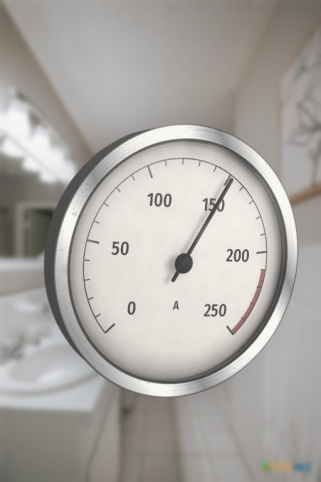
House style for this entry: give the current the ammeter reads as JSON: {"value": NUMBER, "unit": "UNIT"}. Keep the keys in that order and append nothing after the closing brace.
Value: {"value": 150, "unit": "A"}
